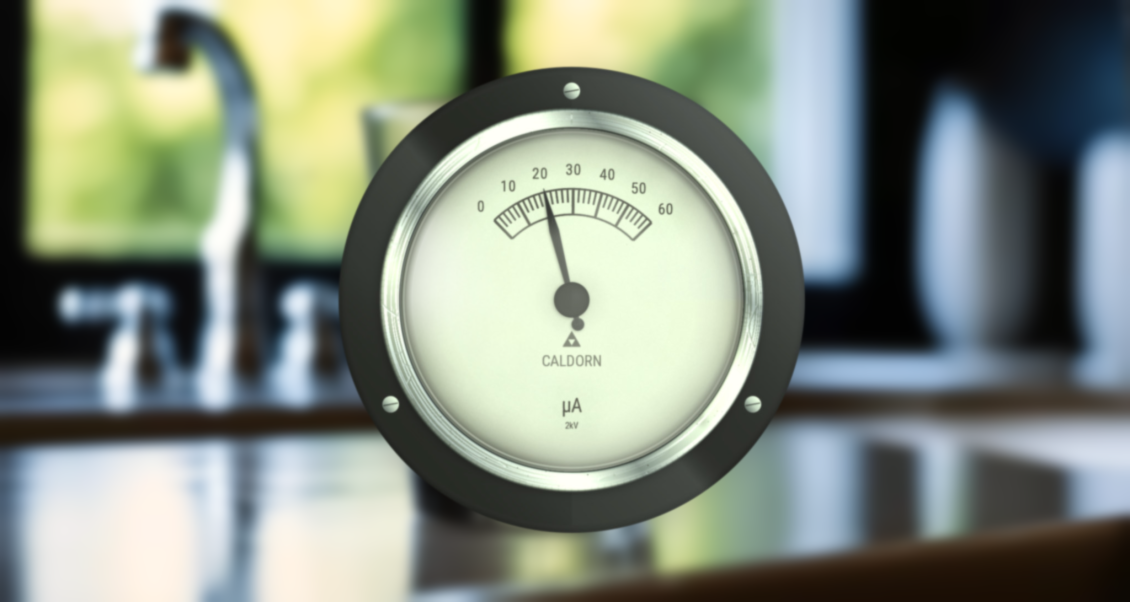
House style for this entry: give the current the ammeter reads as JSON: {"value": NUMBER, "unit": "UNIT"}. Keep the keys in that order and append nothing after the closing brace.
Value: {"value": 20, "unit": "µA"}
